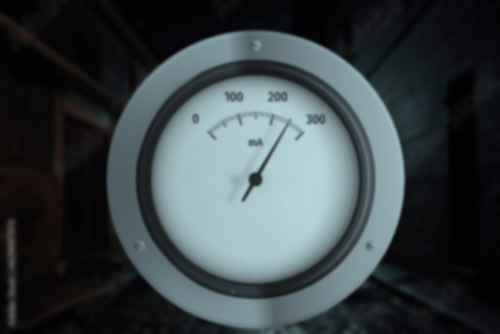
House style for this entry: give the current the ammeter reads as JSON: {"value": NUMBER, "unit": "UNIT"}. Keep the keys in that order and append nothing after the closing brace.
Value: {"value": 250, "unit": "mA"}
